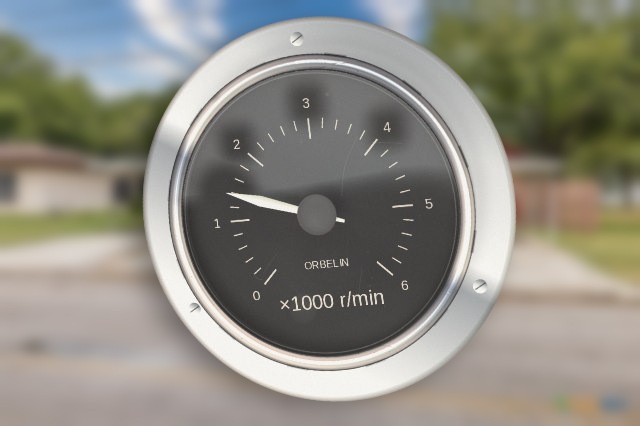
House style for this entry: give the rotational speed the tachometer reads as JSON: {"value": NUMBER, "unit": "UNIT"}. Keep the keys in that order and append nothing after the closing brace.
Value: {"value": 1400, "unit": "rpm"}
